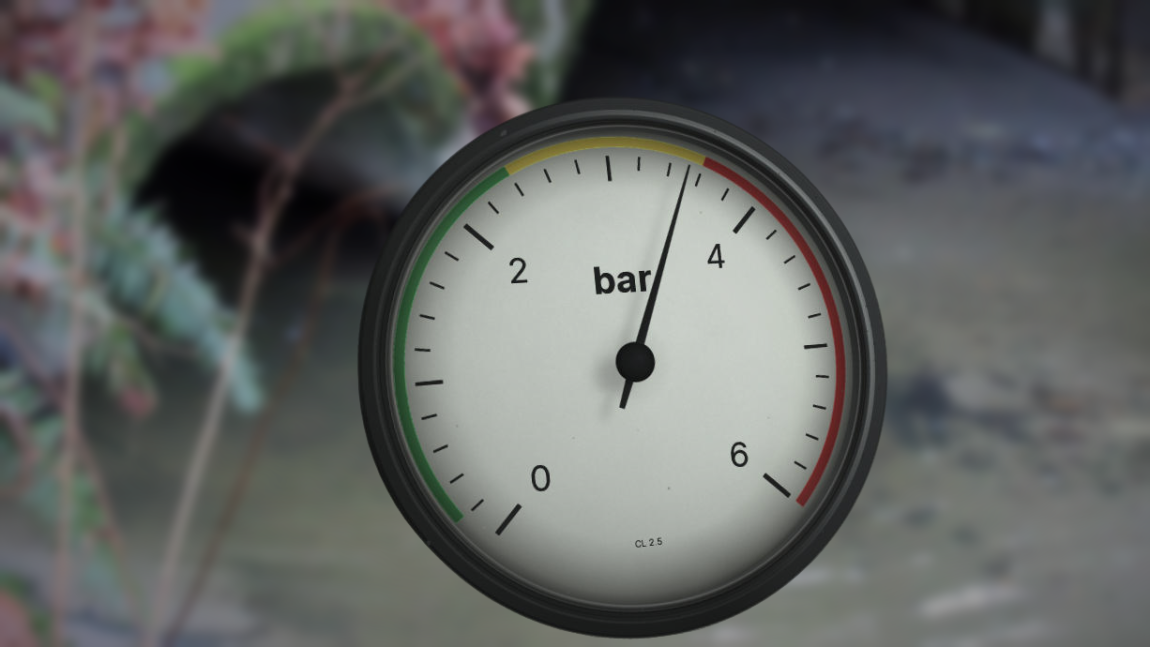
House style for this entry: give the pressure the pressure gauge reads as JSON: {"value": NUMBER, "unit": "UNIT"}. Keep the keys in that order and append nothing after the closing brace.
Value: {"value": 3.5, "unit": "bar"}
